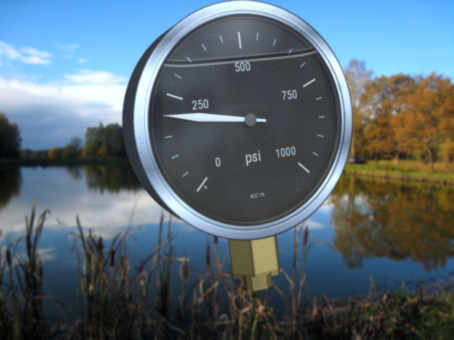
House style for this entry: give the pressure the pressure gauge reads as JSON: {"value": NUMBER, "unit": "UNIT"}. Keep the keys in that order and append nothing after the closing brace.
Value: {"value": 200, "unit": "psi"}
